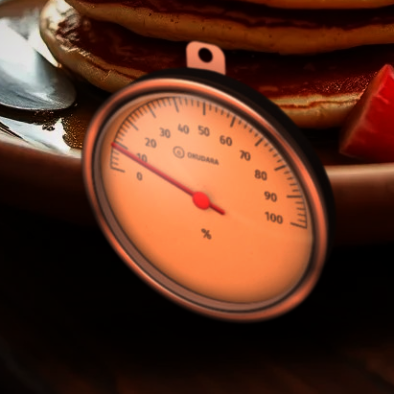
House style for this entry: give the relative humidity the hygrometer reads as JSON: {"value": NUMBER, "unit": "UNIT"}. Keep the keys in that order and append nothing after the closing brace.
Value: {"value": 10, "unit": "%"}
